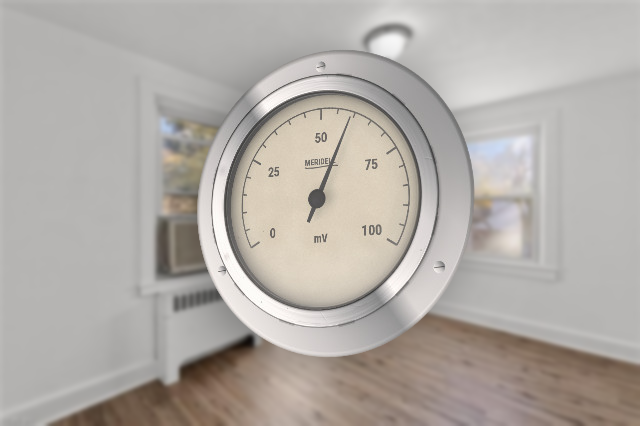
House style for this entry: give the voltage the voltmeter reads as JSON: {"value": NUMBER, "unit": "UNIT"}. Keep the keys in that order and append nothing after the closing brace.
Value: {"value": 60, "unit": "mV"}
